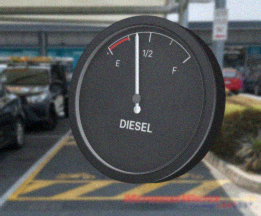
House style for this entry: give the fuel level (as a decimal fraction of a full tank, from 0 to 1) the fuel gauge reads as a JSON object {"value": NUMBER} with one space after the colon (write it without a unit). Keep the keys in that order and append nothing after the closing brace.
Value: {"value": 0.375}
